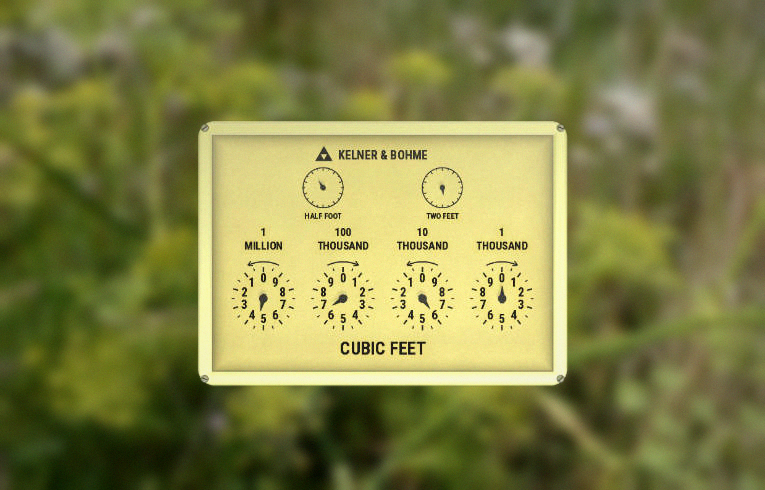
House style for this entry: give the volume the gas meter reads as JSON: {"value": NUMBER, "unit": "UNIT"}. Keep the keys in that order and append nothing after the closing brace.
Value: {"value": 466000, "unit": "ft³"}
